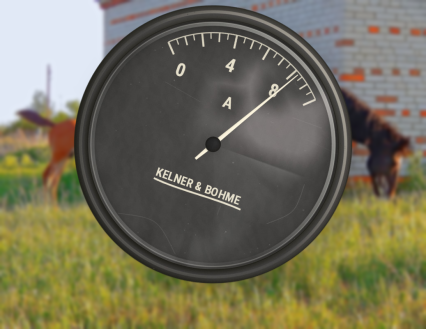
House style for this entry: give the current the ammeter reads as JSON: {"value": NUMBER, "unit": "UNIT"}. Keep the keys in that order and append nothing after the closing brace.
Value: {"value": 8.25, "unit": "A"}
